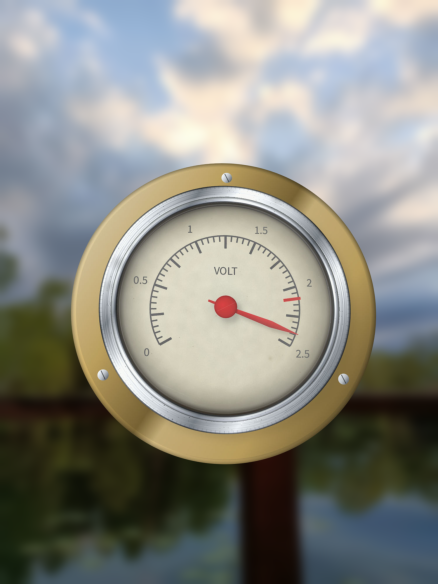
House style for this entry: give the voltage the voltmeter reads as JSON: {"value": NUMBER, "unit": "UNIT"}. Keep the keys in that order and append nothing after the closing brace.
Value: {"value": 2.4, "unit": "V"}
